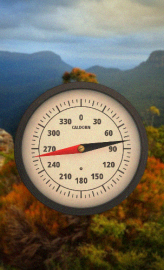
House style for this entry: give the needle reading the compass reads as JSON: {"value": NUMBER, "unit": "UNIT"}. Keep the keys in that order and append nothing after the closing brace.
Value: {"value": 260, "unit": "°"}
